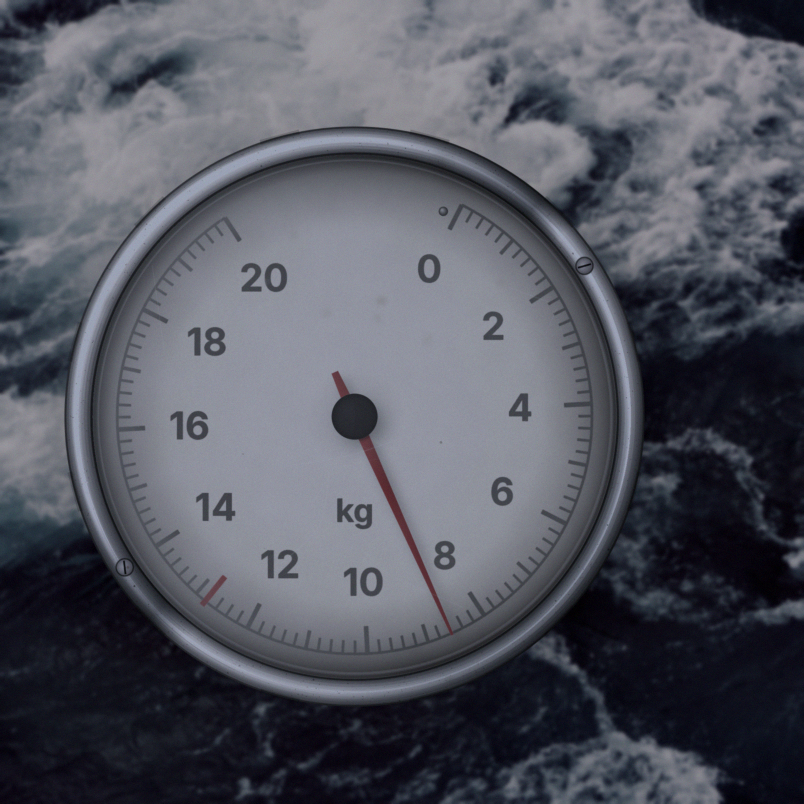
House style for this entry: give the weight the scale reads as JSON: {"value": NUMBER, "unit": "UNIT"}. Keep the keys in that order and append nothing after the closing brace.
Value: {"value": 8.6, "unit": "kg"}
